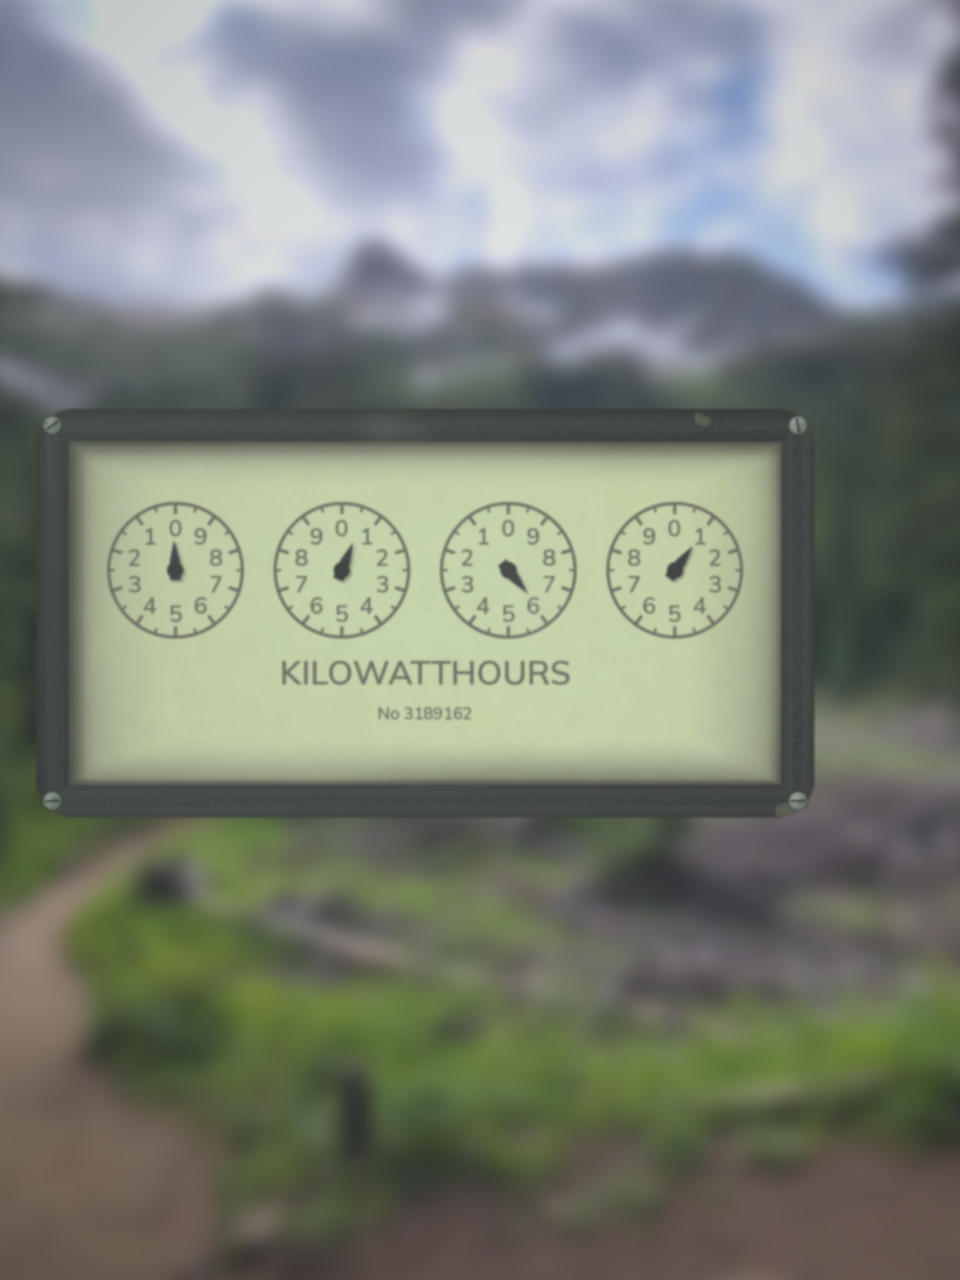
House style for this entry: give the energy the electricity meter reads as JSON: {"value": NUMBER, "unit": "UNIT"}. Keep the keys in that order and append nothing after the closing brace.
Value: {"value": 61, "unit": "kWh"}
